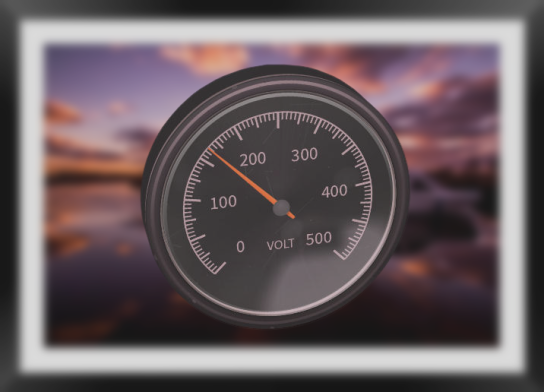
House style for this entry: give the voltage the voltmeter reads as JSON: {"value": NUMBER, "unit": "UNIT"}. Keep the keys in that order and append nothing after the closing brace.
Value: {"value": 165, "unit": "V"}
